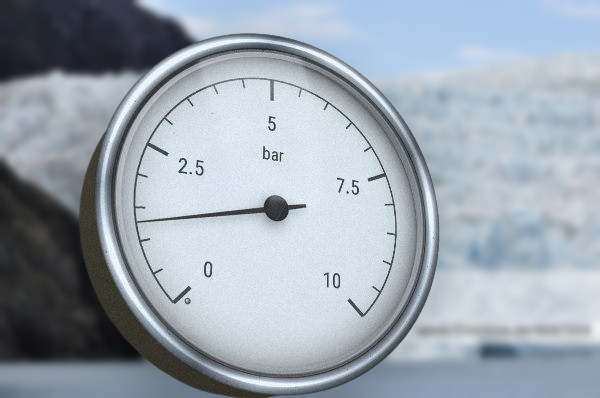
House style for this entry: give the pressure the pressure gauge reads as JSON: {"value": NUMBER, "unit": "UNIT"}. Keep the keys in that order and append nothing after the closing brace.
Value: {"value": 1.25, "unit": "bar"}
